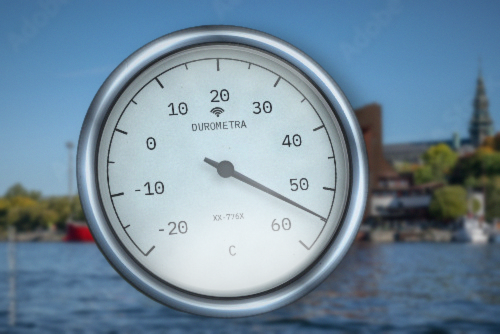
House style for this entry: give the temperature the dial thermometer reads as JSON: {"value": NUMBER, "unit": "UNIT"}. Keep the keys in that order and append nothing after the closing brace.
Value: {"value": 55, "unit": "°C"}
